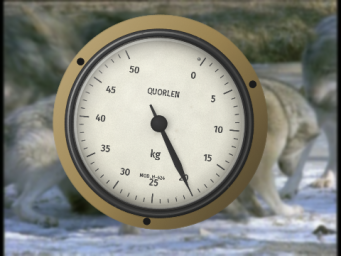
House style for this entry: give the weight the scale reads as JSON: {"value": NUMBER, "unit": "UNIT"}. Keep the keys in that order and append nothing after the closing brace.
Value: {"value": 20, "unit": "kg"}
